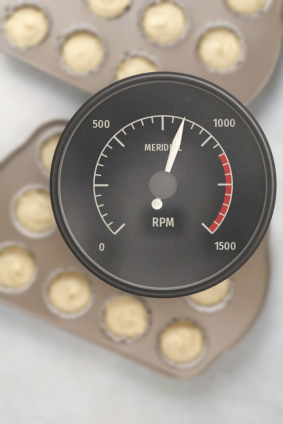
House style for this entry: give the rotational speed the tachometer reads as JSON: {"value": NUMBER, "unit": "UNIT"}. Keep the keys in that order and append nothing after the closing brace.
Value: {"value": 850, "unit": "rpm"}
